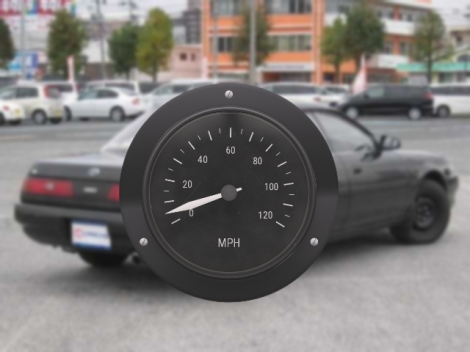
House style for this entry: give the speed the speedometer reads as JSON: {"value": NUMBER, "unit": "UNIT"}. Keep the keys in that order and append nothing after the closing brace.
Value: {"value": 5, "unit": "mph"}
